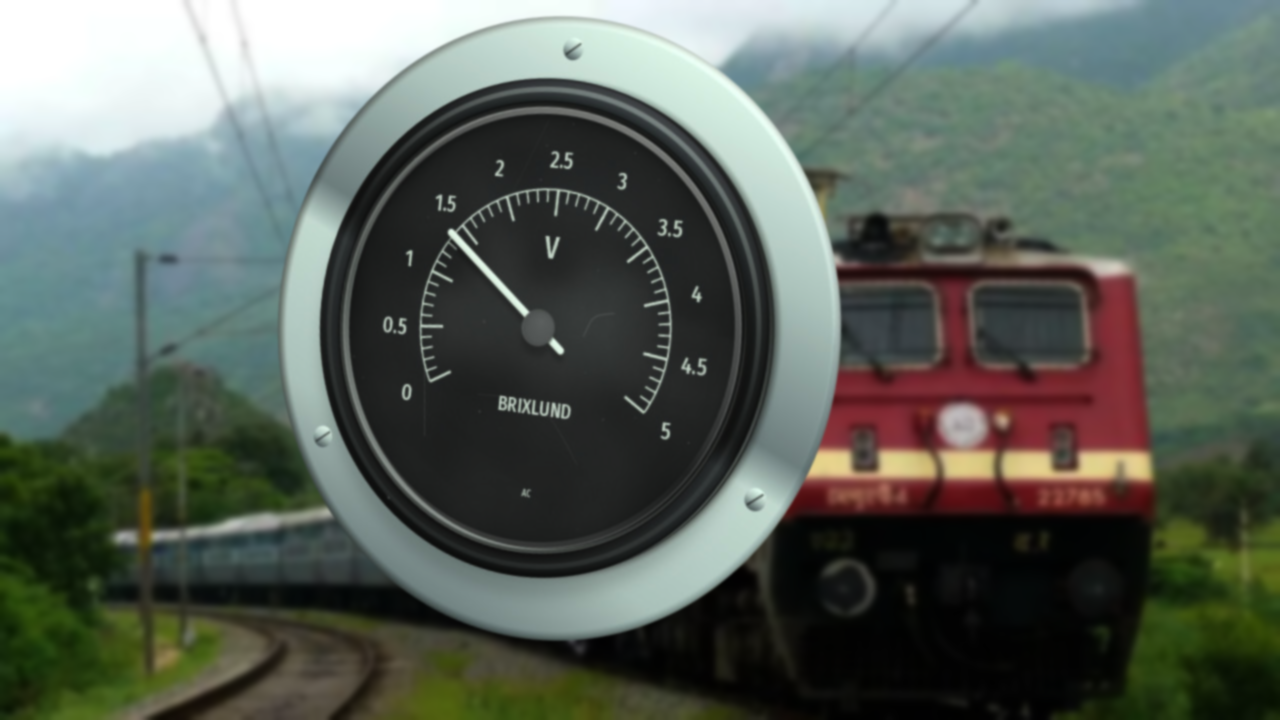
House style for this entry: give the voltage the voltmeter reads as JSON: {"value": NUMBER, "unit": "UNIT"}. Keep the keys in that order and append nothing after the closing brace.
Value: {"value": 1.4, "unit": "V"}
